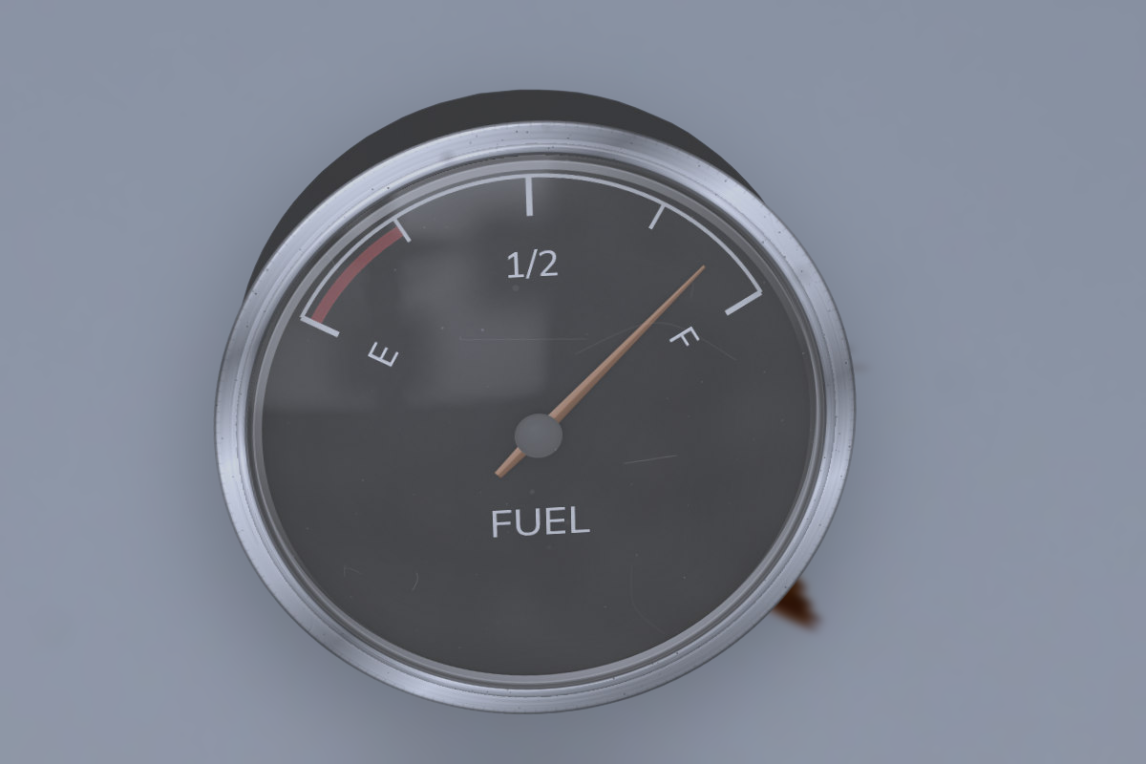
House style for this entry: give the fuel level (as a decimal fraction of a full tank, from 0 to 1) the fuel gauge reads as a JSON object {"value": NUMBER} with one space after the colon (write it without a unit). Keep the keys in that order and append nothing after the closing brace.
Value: {"value": 0.875}
